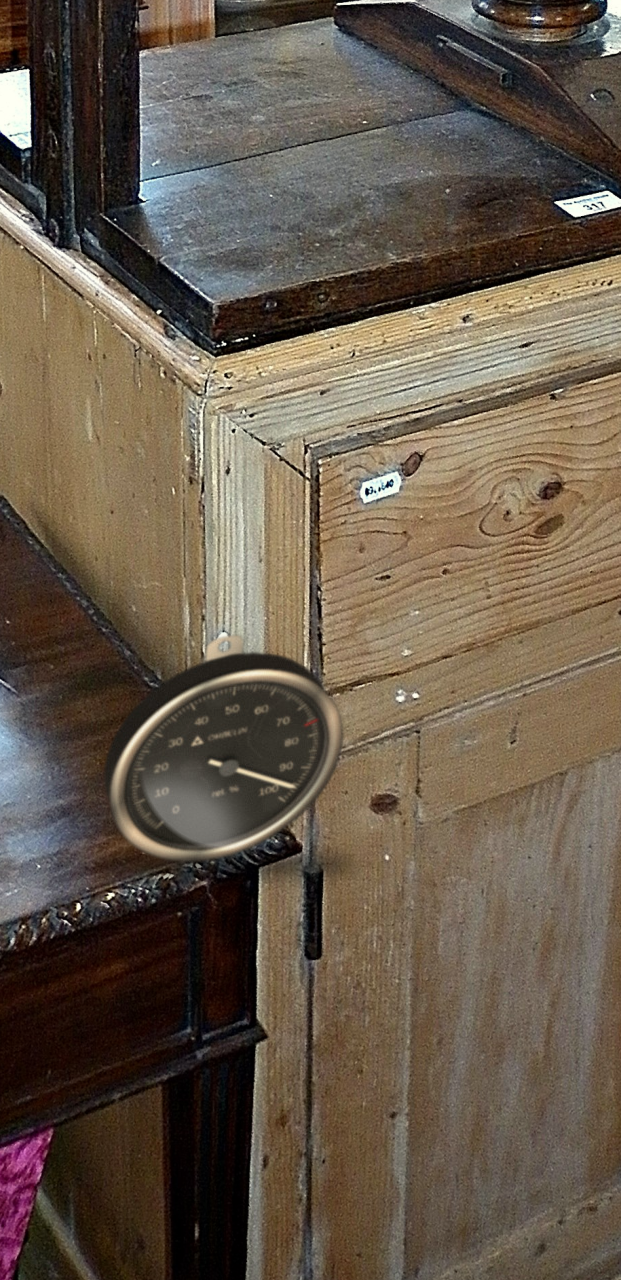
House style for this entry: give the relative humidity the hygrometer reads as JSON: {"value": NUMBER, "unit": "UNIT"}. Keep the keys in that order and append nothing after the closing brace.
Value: {"value": 95, "unit": "%"}
